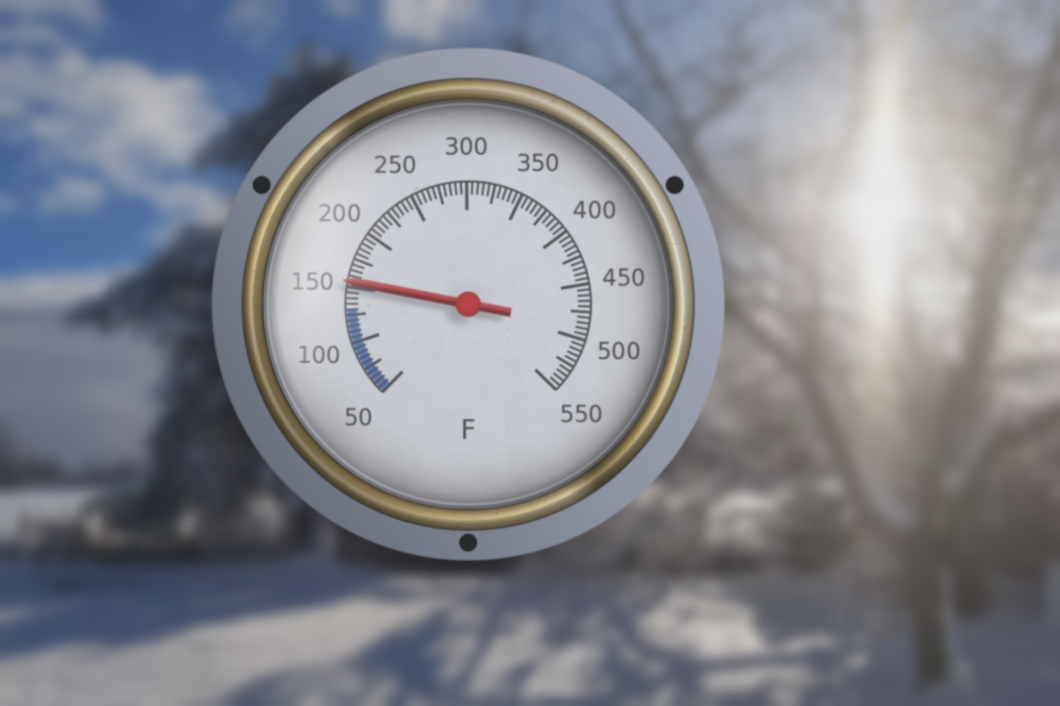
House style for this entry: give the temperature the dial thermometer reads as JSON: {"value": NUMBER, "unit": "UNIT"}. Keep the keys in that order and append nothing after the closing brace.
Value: {"value": 155, "unit": "°F"}
